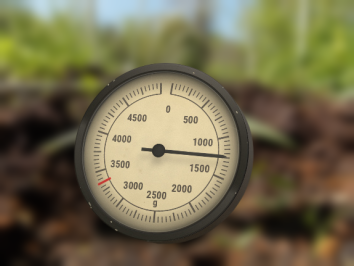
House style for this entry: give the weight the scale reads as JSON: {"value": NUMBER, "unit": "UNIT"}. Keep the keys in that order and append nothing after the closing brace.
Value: {"value": 1250, "unit": "g"}
